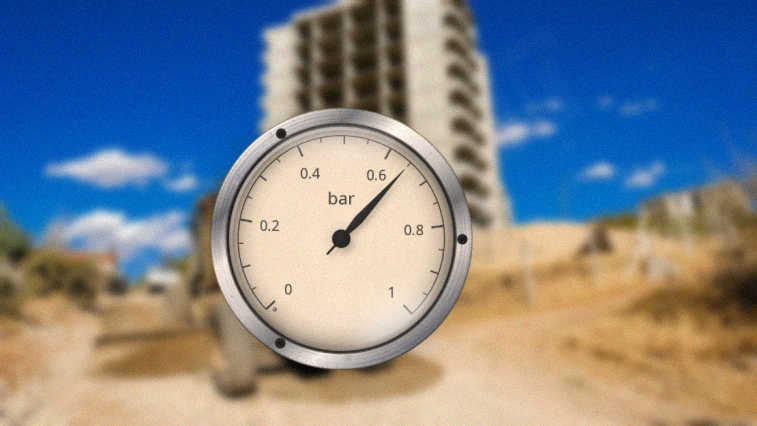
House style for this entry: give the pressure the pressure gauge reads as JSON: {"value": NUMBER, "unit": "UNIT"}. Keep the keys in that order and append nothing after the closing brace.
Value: {"value": 0.65, "unit": "bar"}
